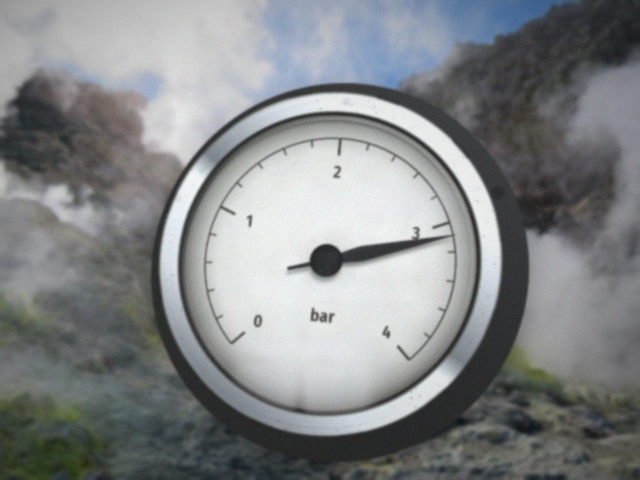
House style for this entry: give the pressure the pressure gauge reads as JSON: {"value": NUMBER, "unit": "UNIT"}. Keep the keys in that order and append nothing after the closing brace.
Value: {"value": 3.1, "unit": "bar"}
